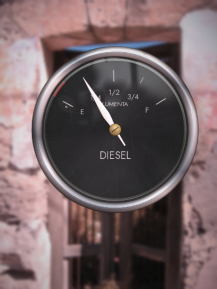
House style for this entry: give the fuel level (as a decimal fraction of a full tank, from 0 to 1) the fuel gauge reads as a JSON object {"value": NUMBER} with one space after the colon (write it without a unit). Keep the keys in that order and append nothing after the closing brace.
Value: {"value": 0.25}
